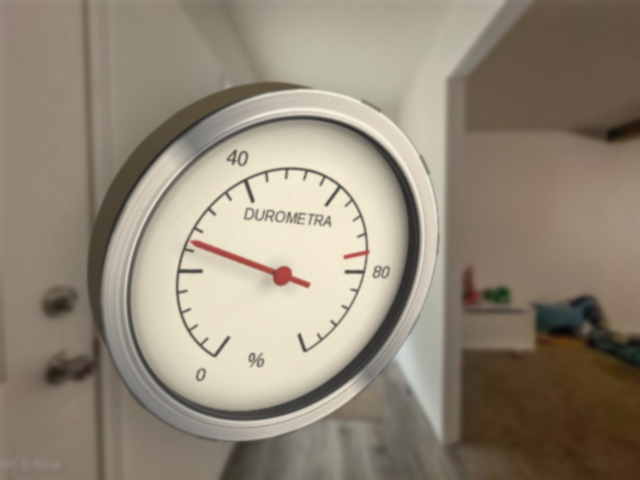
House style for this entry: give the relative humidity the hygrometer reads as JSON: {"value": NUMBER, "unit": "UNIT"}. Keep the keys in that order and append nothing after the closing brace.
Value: {"value": 26, "unit": "%"}
